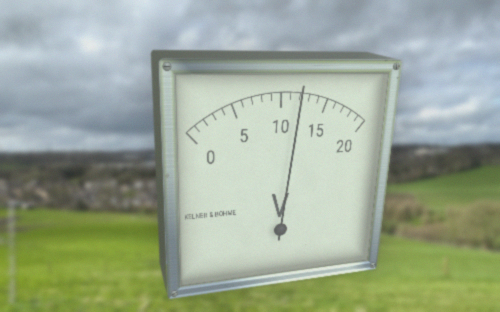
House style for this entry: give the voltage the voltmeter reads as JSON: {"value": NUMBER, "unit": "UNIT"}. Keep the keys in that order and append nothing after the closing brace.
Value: {"value": 12, "unit": "V"}
